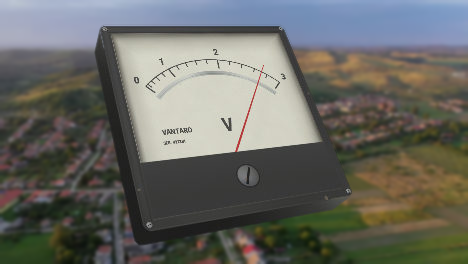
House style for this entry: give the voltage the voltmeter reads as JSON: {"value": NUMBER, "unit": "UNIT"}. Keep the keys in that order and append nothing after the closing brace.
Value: {"value": 2.7, "unit": "V"}
